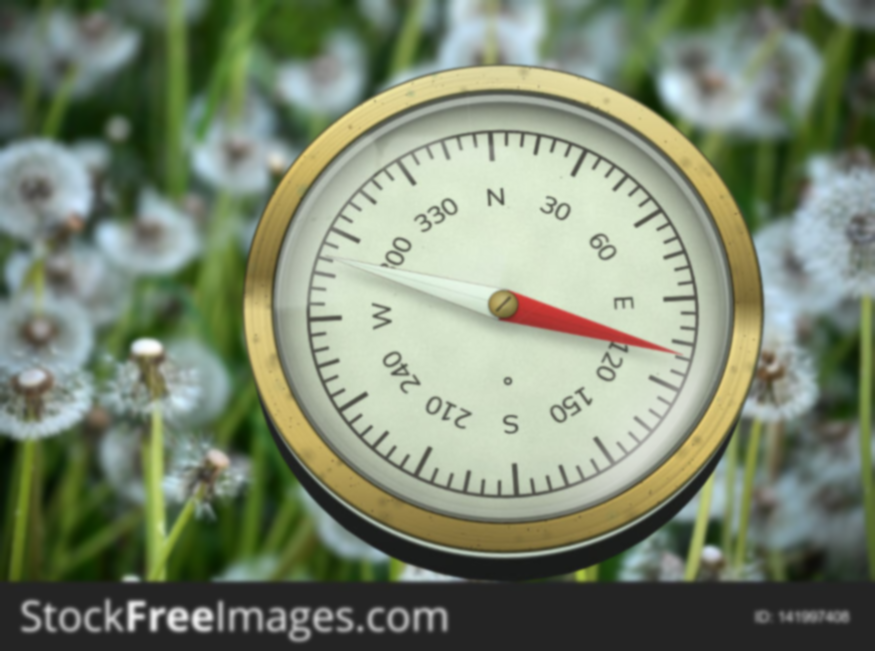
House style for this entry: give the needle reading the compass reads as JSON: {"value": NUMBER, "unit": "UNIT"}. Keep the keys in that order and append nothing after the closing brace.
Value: {"value": 110, "unit": "°"}
